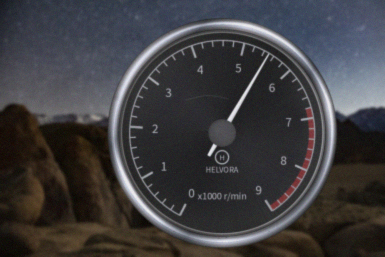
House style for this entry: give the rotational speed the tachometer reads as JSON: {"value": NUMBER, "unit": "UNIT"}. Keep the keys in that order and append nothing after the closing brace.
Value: {"value": 5500, "unit": "rpm"}
